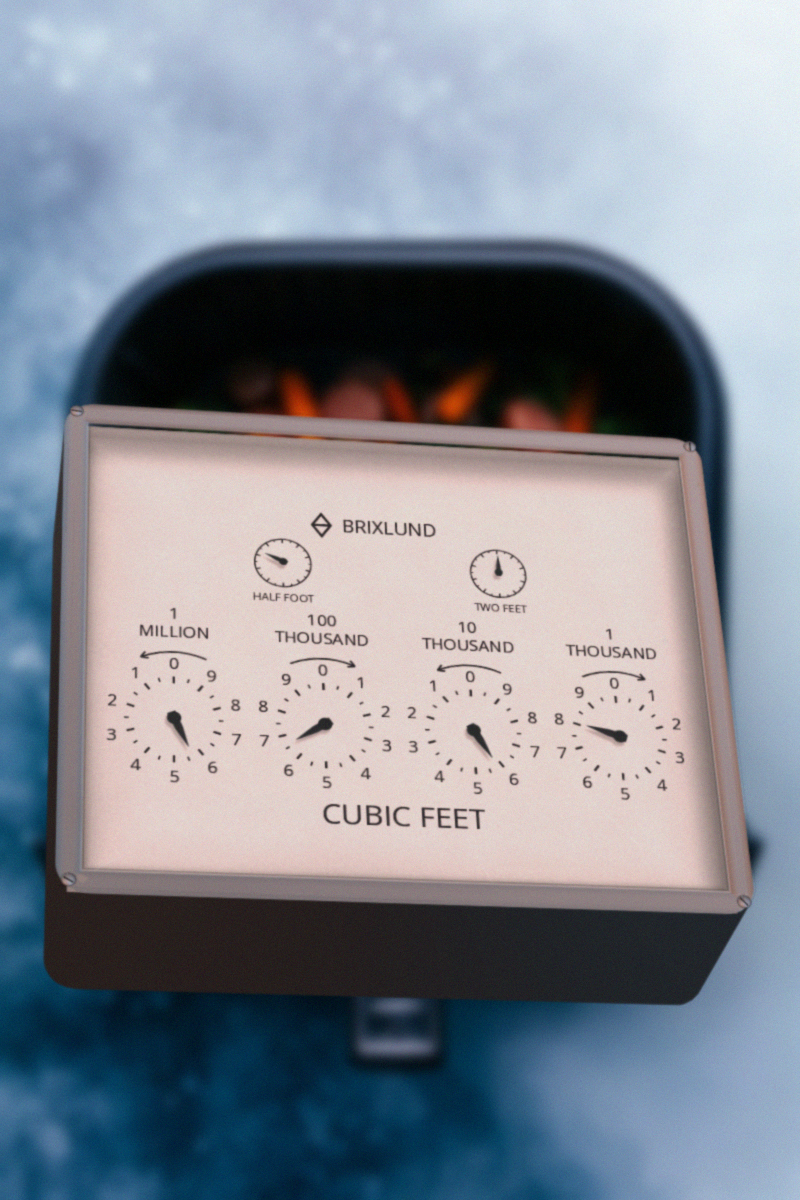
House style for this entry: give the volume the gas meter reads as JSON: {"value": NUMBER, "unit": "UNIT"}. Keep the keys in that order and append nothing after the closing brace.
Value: {"value": 565800, "unit": "ft³"}
